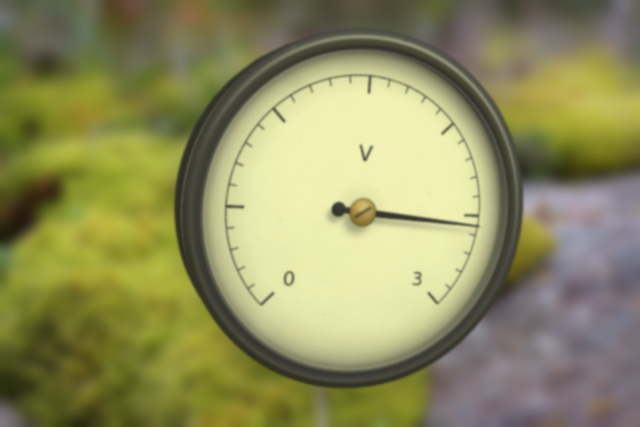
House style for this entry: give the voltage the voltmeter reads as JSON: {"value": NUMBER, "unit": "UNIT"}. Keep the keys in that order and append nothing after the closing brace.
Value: {"value": 2.55, "unit": "V"}
